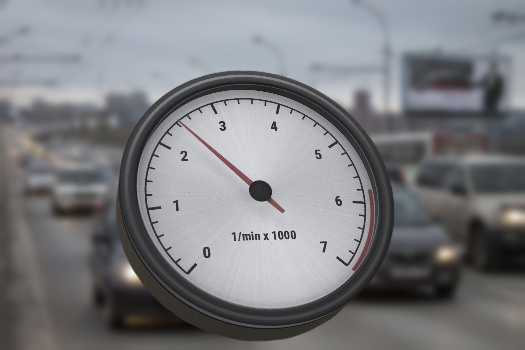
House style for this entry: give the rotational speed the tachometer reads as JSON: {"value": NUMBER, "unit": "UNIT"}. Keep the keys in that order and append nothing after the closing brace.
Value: {"value": 2400, "unit": "rpm"}
